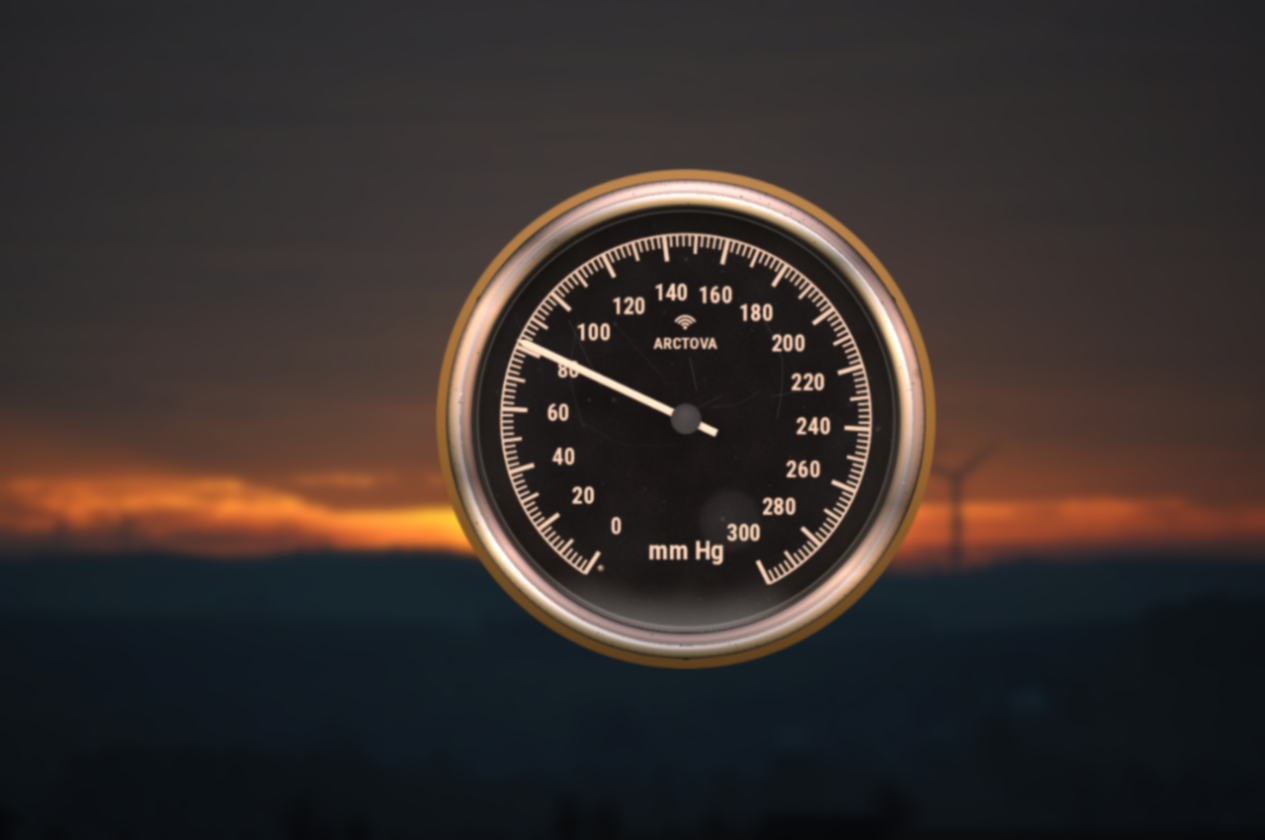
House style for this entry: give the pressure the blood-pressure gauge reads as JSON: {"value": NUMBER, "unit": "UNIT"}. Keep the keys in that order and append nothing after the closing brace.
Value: {"value": 82, "unit": "mmHg"}
